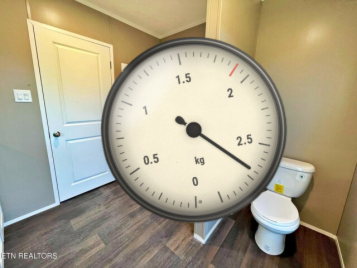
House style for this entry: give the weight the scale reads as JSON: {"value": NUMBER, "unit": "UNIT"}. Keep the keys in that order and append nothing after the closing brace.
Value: {"value": 2.7, "unit": "kg"}
